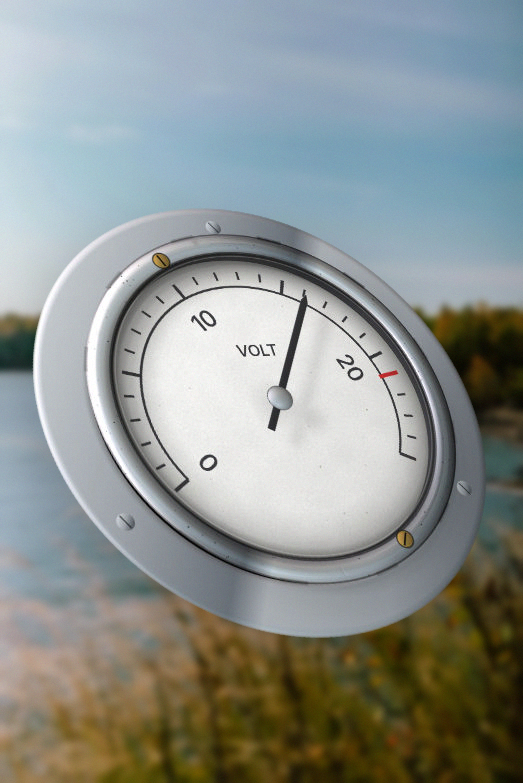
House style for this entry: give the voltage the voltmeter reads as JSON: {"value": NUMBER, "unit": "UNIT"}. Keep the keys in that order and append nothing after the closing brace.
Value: {"value": 16, "unit": "V"}
